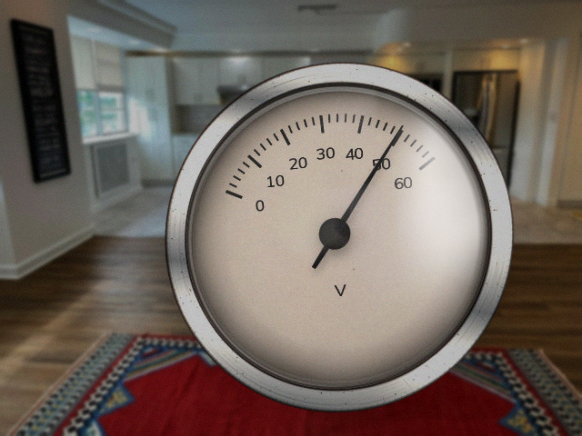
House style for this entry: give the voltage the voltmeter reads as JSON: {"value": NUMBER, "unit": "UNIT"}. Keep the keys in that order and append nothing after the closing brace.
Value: {"value": 50, "unit": "V"}
